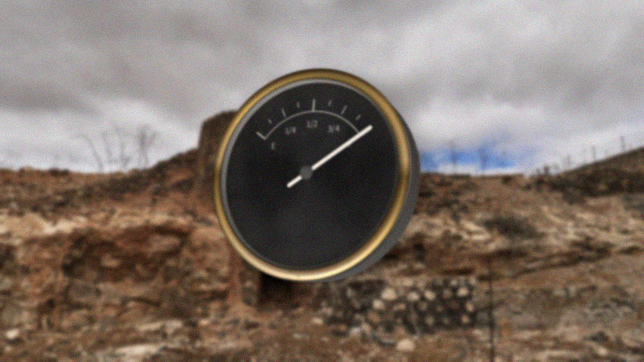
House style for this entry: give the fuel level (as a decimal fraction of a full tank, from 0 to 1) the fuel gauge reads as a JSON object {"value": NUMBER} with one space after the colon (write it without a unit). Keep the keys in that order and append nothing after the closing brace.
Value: {"value": 1}
